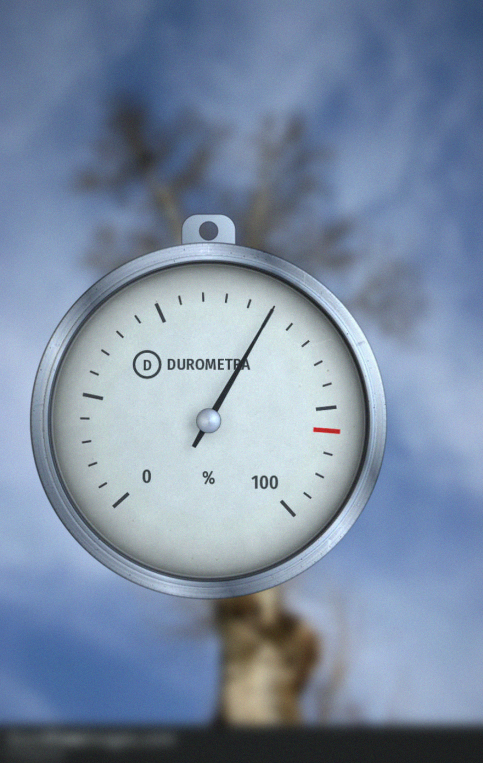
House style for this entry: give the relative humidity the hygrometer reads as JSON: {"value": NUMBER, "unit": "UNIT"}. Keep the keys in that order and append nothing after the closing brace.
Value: {"value": 60, "unit": "%"}
